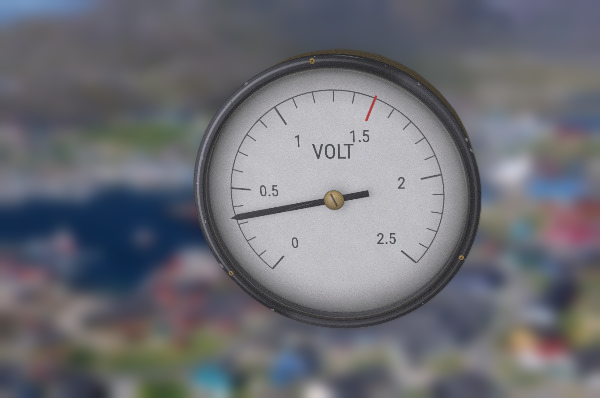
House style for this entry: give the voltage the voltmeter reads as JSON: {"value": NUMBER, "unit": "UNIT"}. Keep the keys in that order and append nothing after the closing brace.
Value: {"value": 0.35, "unit": "V"}
